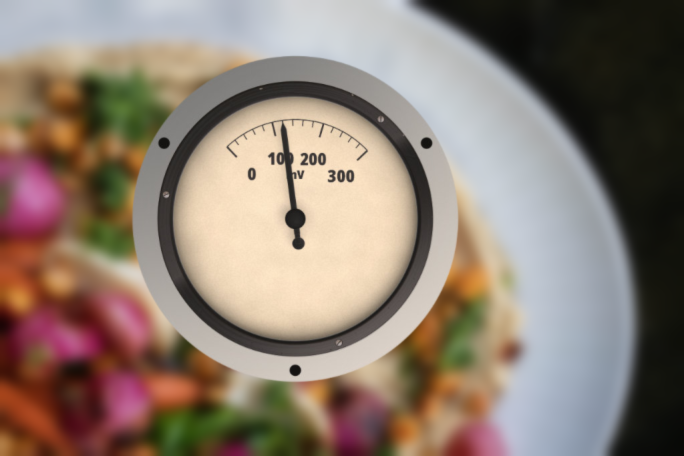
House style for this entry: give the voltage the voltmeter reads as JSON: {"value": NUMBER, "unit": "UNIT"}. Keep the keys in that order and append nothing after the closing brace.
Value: {"value": 120, "unit": "mV"}
